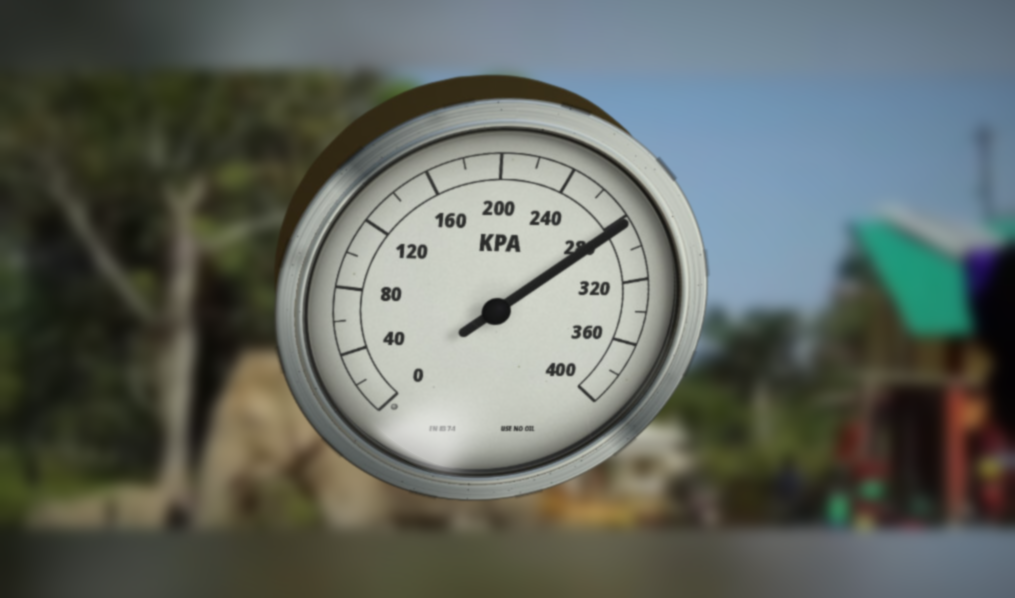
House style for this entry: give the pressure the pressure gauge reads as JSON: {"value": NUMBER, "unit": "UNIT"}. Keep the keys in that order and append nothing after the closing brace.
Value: {"value": 280, "unit": "kPa"}
